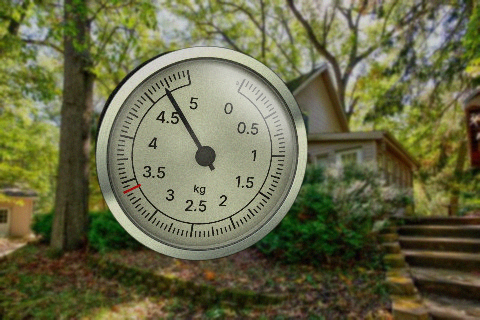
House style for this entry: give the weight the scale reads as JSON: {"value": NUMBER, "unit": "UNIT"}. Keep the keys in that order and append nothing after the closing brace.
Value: {"value": 4.7, "unit": "kg"}
